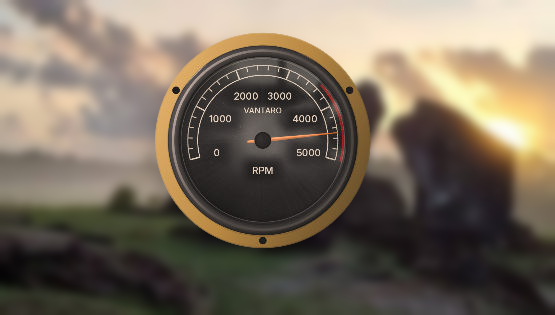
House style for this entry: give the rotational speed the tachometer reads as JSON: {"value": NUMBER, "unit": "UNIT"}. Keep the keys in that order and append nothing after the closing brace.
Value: {"value": 4500, "unit": "rpm"}
